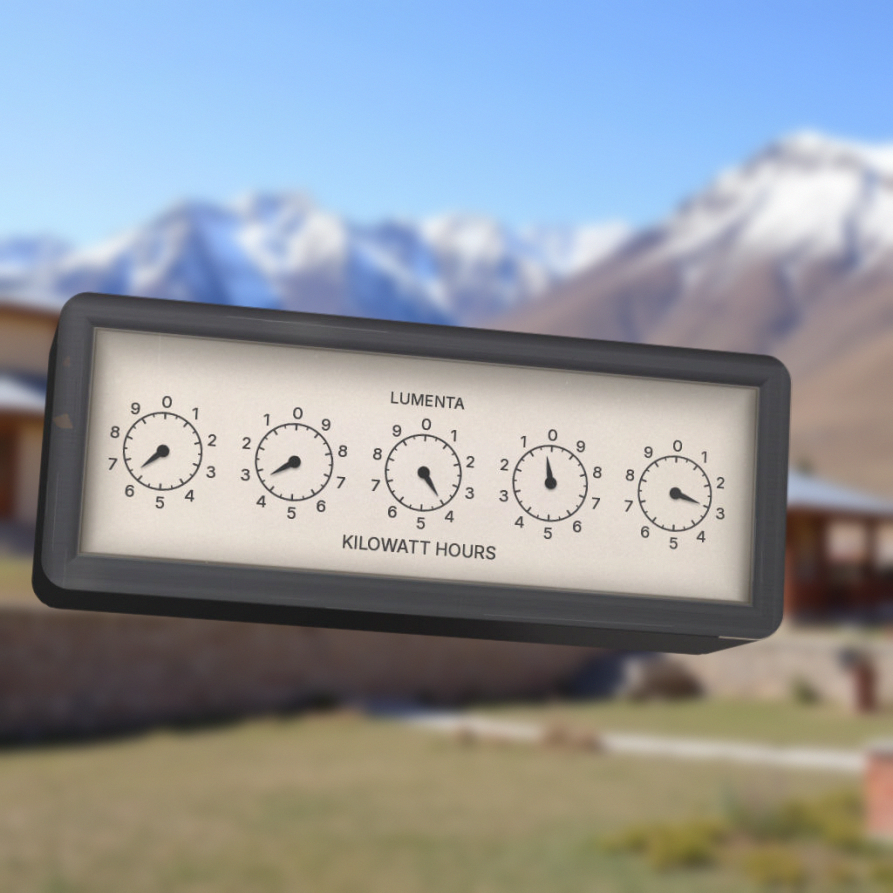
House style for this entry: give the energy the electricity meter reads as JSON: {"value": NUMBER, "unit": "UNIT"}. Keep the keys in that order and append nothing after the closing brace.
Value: {"value": 63403, "unit": "kWh"}
